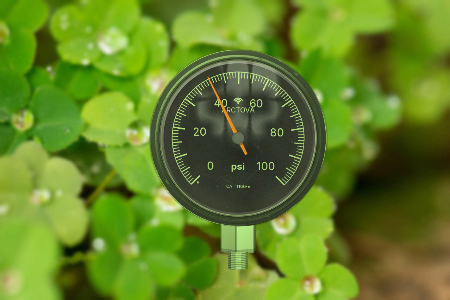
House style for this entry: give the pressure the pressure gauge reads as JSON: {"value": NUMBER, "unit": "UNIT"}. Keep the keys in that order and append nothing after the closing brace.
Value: {"value": 40, "unit": "psi"}
